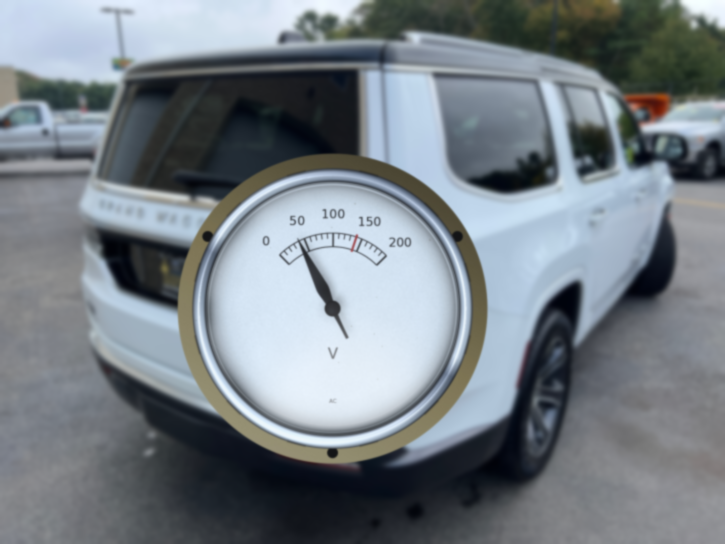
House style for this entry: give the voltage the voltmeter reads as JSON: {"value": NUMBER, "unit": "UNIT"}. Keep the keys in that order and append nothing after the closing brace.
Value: {"value": 40, "unit": "V"}
